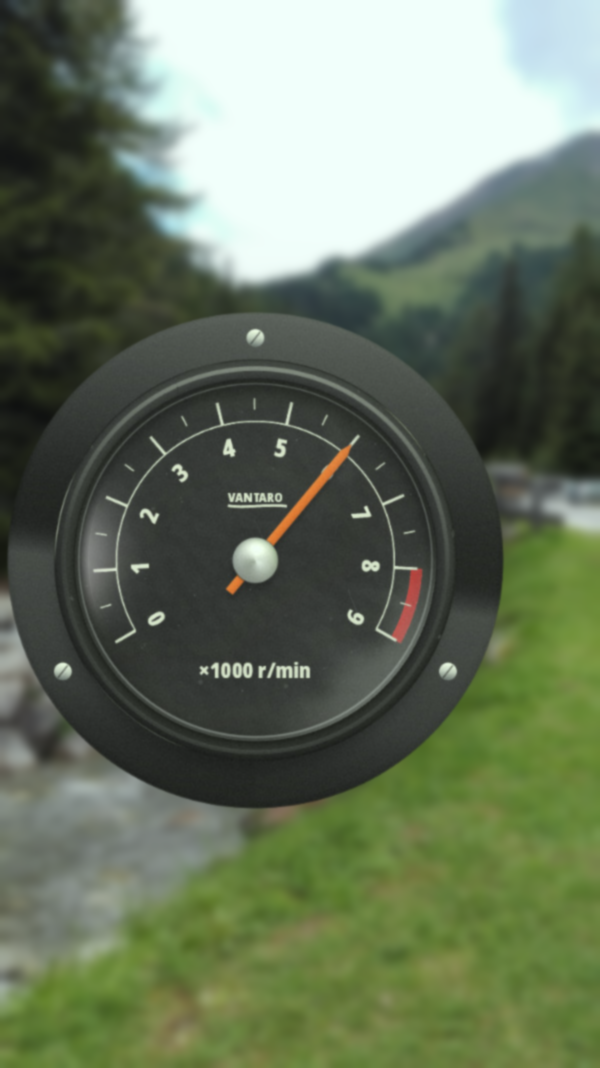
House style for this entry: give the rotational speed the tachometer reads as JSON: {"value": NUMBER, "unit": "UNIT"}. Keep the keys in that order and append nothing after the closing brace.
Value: {"value": 6000, "unit": "rpm"}
